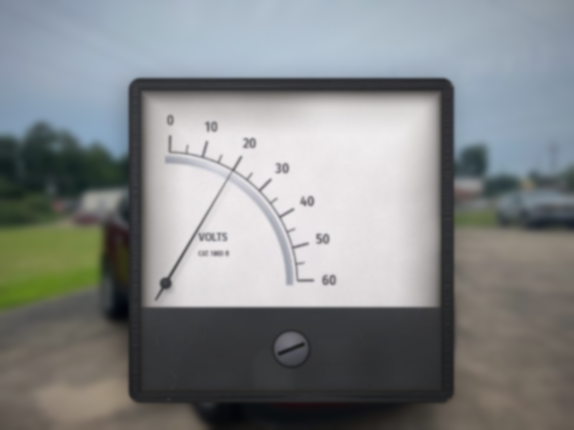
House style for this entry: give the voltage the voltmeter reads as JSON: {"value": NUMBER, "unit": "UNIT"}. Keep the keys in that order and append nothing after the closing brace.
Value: {"value": 20, "unit": "V"}
